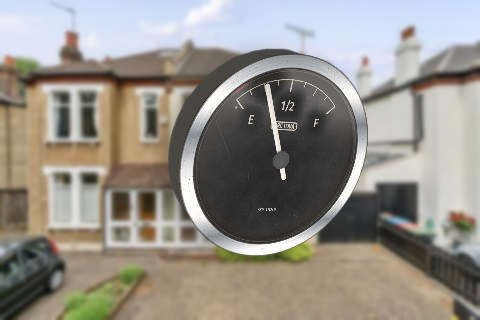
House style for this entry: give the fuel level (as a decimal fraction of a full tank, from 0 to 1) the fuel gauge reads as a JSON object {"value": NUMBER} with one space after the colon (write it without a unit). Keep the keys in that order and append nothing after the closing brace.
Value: {"value": 0.25}
